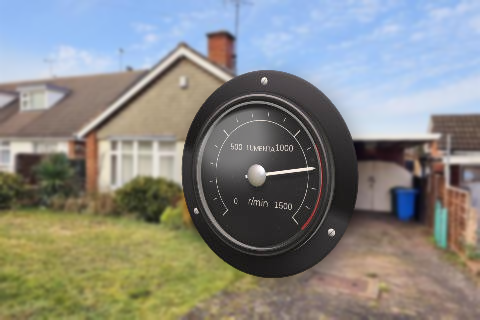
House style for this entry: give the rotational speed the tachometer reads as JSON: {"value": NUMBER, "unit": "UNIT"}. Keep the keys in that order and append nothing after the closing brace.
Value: {"value": 1200, "unit": "rpm"}
